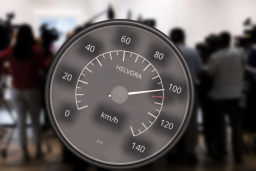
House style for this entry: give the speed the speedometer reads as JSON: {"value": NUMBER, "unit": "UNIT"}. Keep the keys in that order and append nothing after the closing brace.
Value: {"value": 100, "unit": "km/h"}
